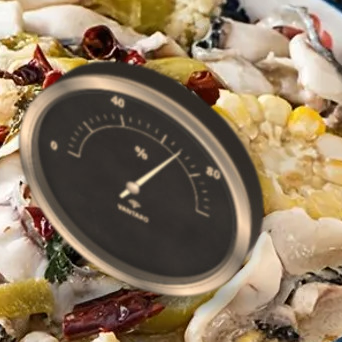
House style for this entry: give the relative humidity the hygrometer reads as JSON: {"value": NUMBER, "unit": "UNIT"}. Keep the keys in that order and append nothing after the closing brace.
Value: {"value": 68, "unit": "%"}
